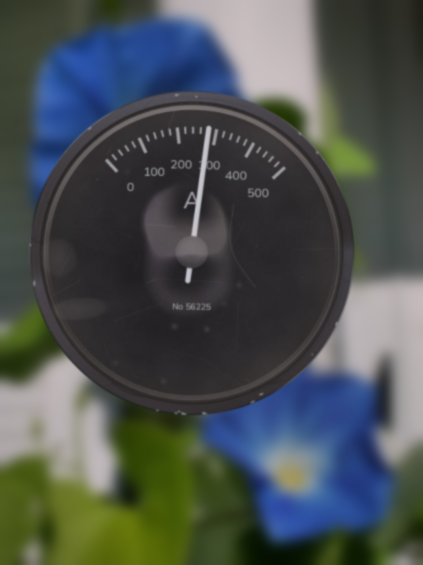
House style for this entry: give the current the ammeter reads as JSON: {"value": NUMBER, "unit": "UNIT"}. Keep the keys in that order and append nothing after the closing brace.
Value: {"value": 280, "unit": "A"}
